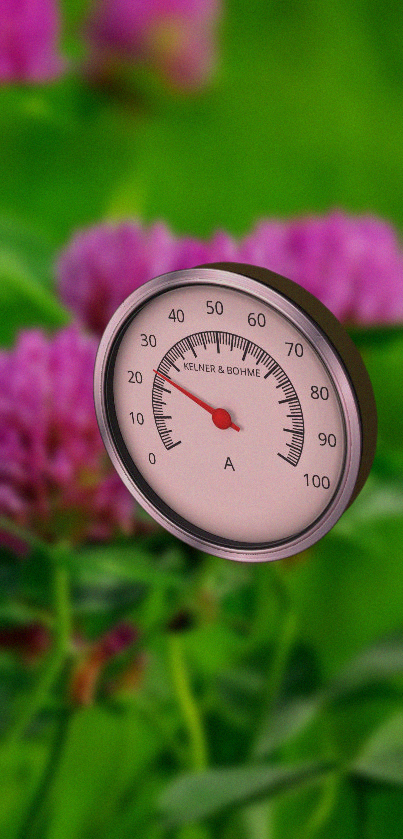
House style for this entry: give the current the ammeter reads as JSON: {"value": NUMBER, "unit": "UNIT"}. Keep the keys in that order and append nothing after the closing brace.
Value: {"value": 25, "unit": "A"}
